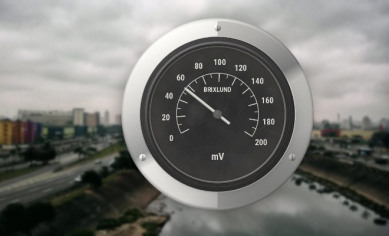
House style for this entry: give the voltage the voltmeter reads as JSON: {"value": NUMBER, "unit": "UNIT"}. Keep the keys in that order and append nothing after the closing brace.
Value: {"value": 55, "unit": "mV"}
